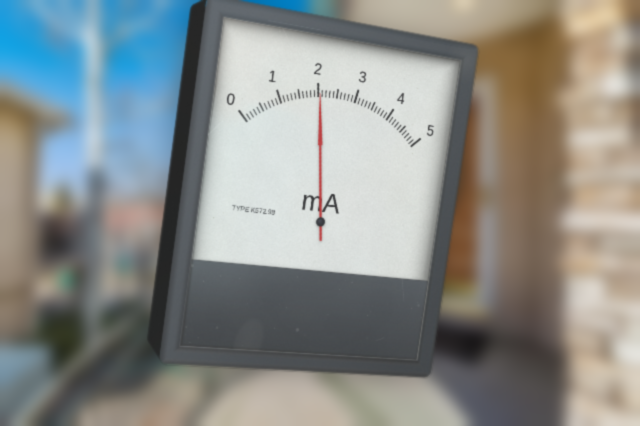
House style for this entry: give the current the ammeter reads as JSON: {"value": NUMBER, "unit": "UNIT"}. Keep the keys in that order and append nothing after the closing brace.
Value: {"value": 2, "unit": "mA"}
